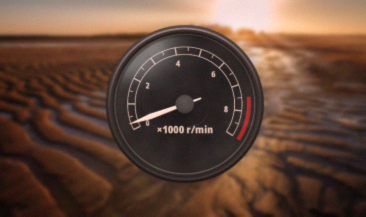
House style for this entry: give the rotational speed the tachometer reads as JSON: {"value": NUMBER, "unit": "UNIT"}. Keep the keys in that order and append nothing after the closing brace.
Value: {"value": 250, "unit": "rpm"}
